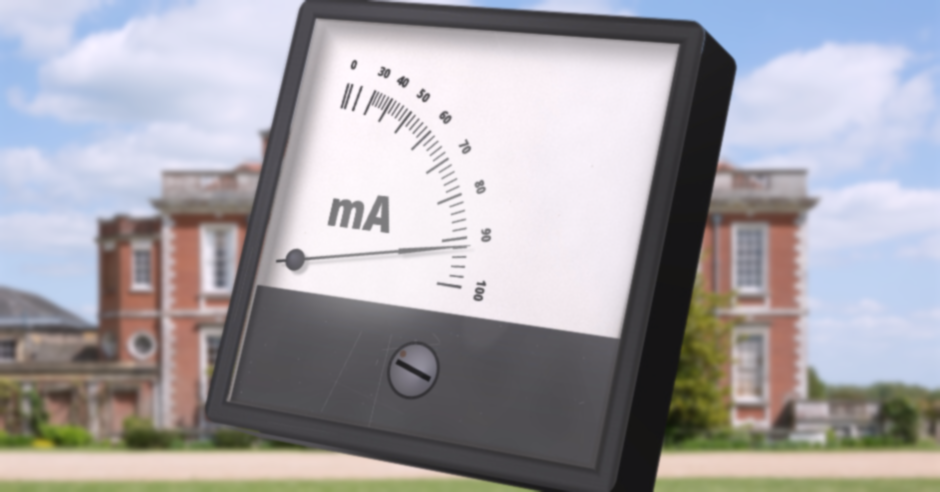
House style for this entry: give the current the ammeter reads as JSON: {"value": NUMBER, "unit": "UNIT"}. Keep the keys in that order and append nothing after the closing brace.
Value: {"value": 92, "unit": "mA"}
